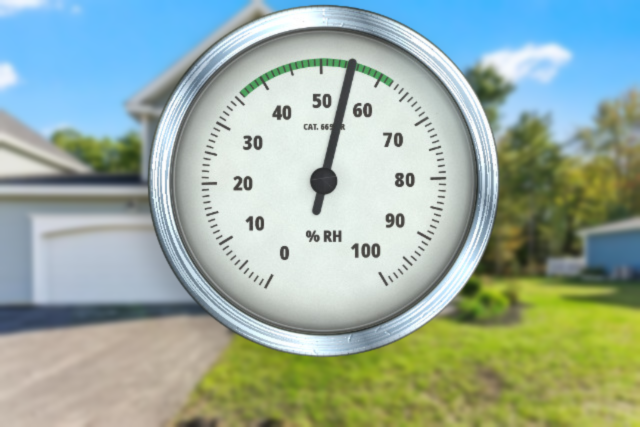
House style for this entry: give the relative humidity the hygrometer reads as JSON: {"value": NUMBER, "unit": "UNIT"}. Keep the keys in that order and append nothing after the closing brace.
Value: {"value": 55, "unit": "%"}
